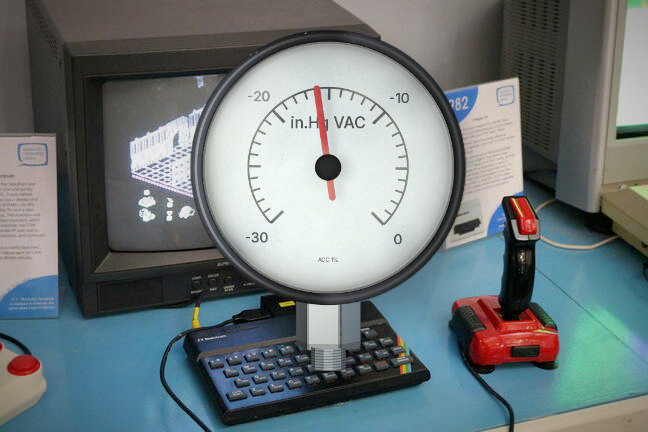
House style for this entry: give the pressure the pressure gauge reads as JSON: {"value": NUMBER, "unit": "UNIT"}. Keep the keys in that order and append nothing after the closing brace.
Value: {"value": -16, "unit": "inHg"}
